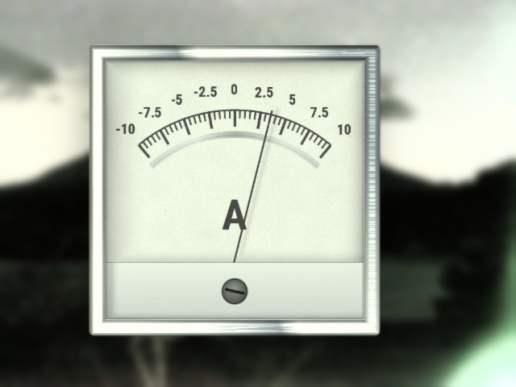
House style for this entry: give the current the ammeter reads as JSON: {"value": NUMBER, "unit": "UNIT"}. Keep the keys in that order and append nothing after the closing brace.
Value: {"value": 3.5, "unit": "A"}
